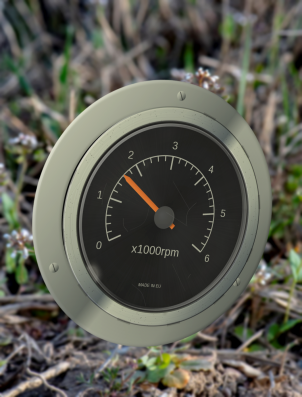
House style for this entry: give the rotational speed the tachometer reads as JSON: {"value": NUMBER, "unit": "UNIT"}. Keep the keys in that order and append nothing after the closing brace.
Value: {"value": 1600, "unit": "rpm"}
